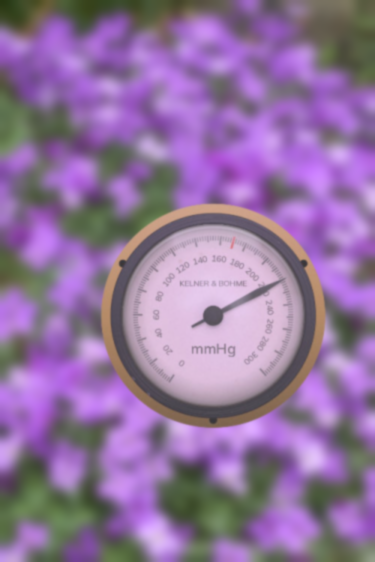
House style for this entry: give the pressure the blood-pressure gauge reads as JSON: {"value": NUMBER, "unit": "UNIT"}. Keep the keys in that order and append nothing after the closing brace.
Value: {"value": 220, "unit": "mmHg"}
